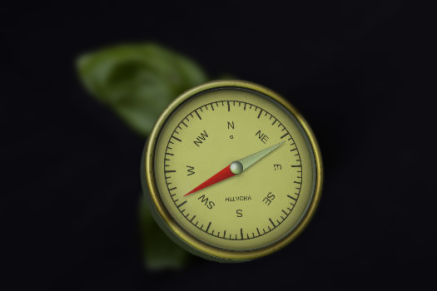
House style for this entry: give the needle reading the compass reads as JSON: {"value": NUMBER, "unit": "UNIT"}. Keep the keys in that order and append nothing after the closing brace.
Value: {"value": 245, "unit": "°"}
